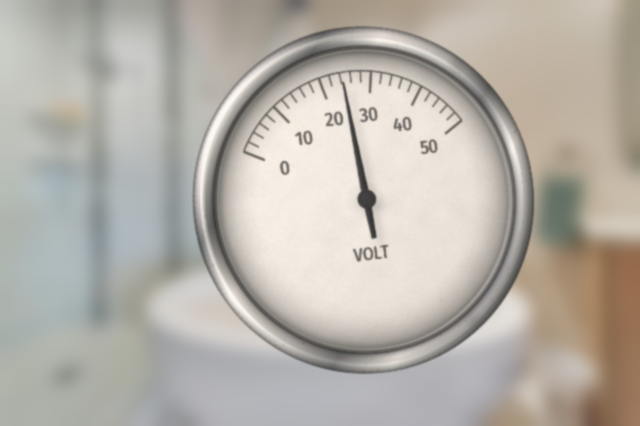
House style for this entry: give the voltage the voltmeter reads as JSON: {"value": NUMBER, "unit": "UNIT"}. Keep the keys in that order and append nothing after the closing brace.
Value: {"value": 24, "unit": "V"}
